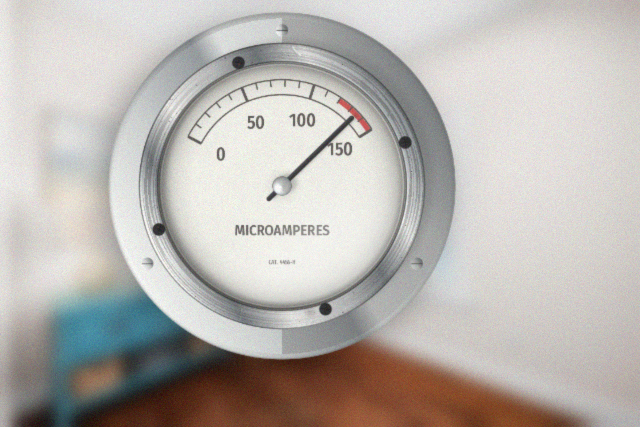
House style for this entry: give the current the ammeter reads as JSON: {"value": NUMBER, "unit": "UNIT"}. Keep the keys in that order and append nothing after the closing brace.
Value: {"value": 135, "unit": "µA"}
